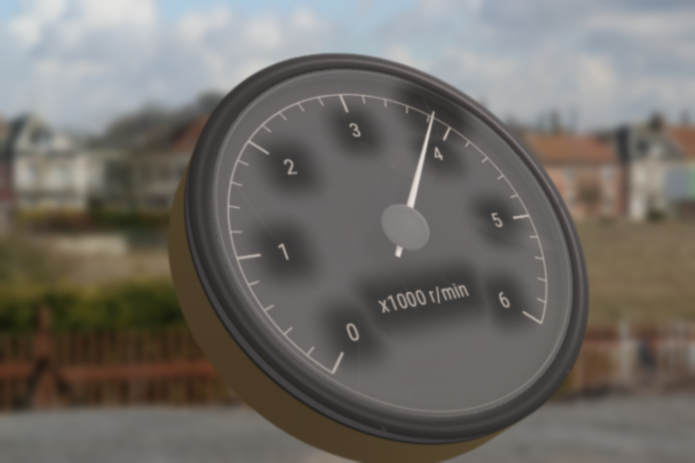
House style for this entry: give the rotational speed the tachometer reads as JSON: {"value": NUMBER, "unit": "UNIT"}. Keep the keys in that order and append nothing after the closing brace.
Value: {"value": 3800, "unit": "rpm"}
